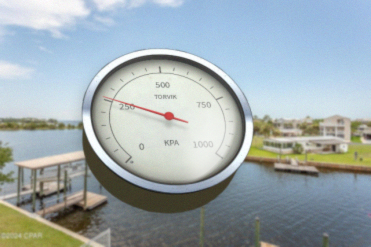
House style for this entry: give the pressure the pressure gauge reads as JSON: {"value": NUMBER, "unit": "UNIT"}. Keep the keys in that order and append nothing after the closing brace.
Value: {"value": 250, "unit": "kPa"}
